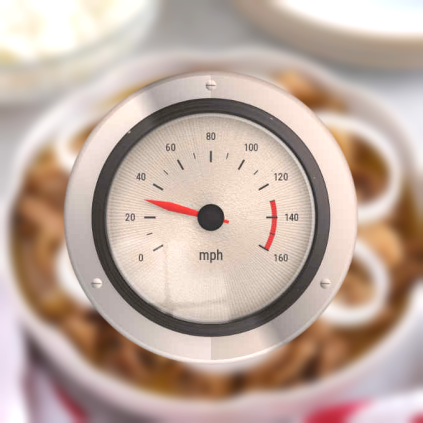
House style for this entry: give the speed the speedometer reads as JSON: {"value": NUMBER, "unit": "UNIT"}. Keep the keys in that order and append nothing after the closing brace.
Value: {"value": 30, "unit": "mph"}
